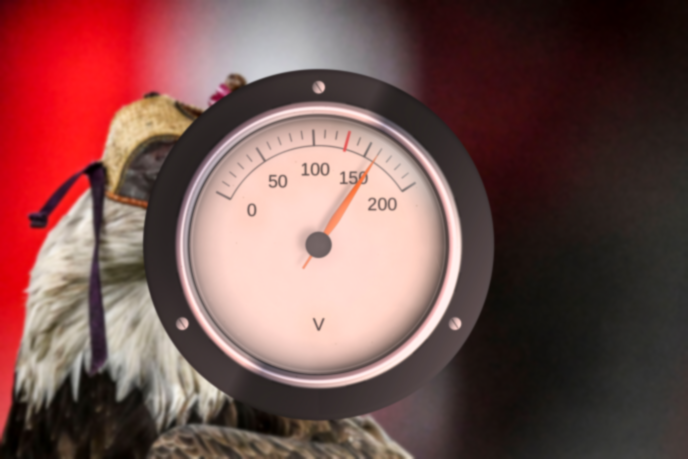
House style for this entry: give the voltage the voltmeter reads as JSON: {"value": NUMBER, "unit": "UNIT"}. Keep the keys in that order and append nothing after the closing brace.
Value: {"value": 160, "unit": "V"}
